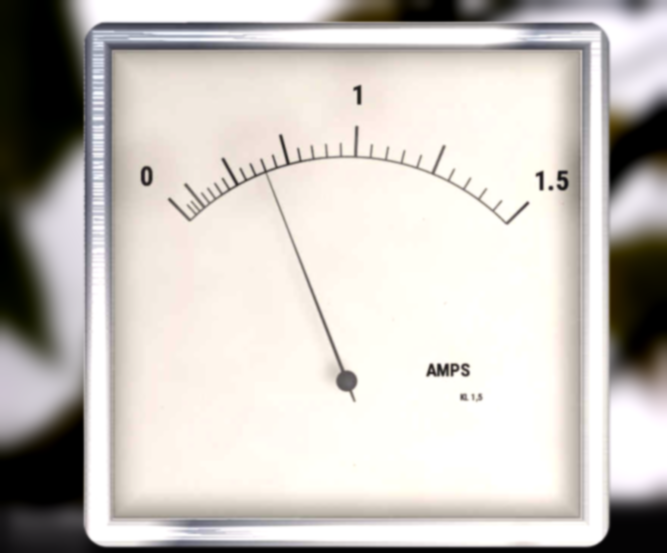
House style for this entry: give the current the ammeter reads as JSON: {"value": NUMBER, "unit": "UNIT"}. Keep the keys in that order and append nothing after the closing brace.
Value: {"value": 0.65, "unit": "A"}
